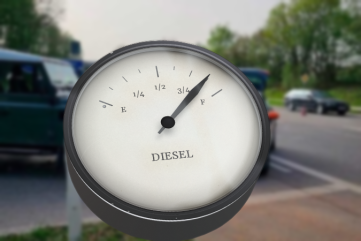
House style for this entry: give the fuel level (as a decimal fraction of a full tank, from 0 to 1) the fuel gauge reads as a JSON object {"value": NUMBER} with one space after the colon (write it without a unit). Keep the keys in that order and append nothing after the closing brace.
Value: {"value": 0.875}
